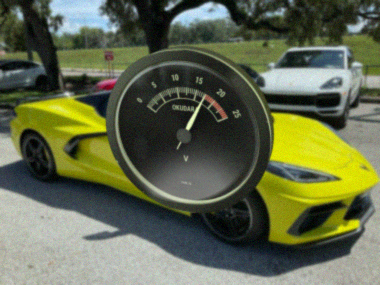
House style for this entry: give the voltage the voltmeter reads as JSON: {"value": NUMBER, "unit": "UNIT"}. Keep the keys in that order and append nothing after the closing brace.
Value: {"value": 17.5, "unit": "V"}
